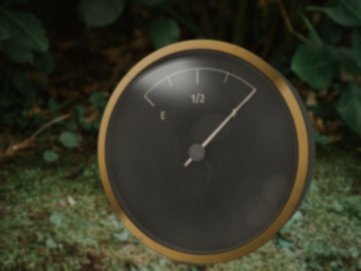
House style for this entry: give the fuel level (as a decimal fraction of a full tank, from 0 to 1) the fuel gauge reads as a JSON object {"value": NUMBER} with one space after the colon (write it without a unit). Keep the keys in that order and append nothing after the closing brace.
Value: {"value": 1}
